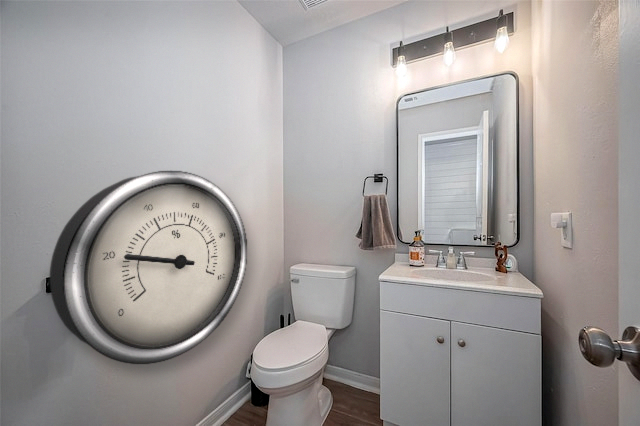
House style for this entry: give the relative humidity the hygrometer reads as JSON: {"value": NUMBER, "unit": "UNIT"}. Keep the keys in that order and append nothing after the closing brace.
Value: {"value": 20, "unit": "%"}
